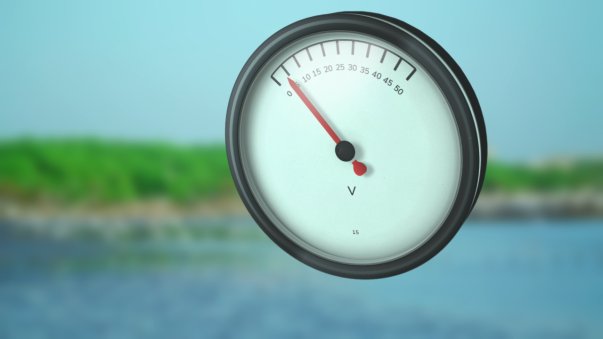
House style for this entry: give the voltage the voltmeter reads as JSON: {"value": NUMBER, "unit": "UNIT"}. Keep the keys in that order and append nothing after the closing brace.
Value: {"value": 5, "unit": "V"}
